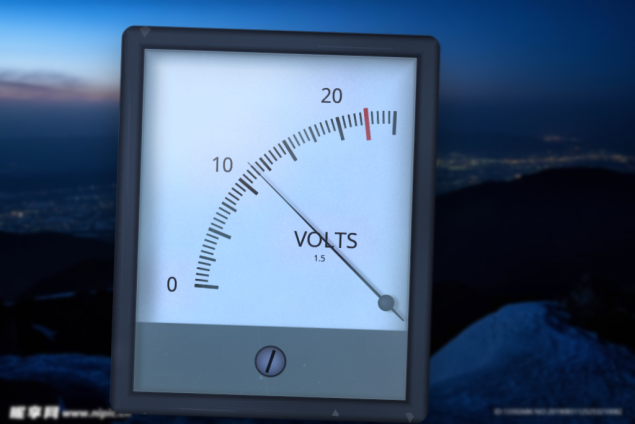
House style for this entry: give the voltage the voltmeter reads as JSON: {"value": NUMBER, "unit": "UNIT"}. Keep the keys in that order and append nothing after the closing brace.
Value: {"value": 11.5, "unit": "V"}
